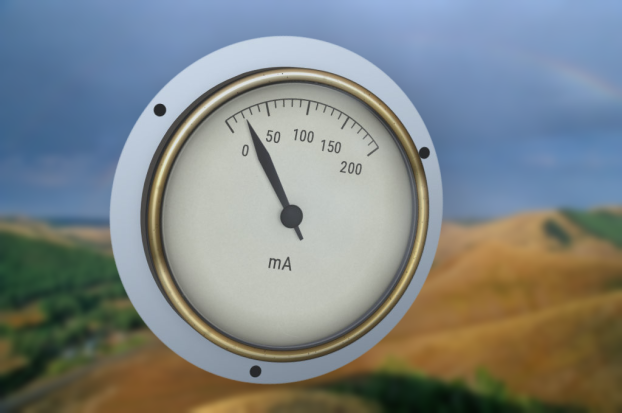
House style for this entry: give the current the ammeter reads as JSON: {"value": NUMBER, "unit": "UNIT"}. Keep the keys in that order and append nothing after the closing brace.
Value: {"value": 20, "unit": "mA"}
